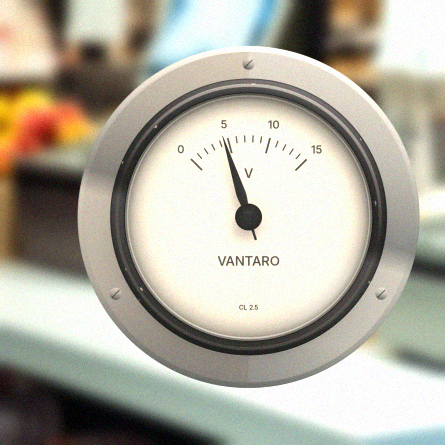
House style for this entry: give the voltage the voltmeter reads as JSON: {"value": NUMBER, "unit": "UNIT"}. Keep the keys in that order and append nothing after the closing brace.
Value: {"value": 4.5, "unit": "V"}
